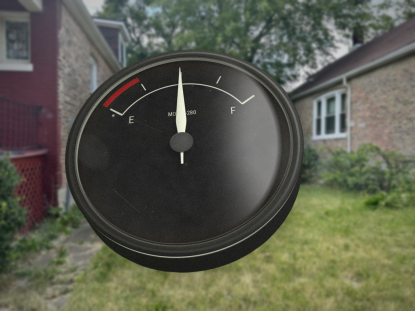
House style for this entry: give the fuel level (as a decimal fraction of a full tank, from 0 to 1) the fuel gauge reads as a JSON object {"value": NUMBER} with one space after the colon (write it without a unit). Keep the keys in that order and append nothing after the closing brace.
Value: {"value": 0.5}
